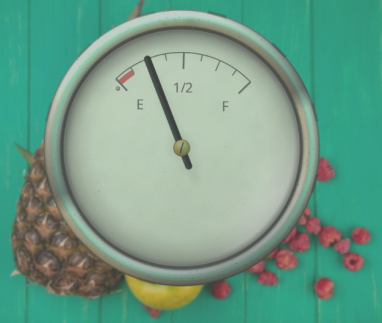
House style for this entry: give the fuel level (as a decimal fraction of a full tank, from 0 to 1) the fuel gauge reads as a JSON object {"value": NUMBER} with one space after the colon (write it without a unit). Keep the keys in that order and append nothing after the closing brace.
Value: {"value": 0.25}
